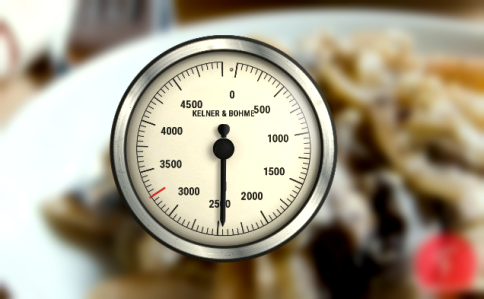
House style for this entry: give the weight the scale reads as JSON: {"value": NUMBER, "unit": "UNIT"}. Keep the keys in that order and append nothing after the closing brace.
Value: {"value": 2450, "unit": "g"}
